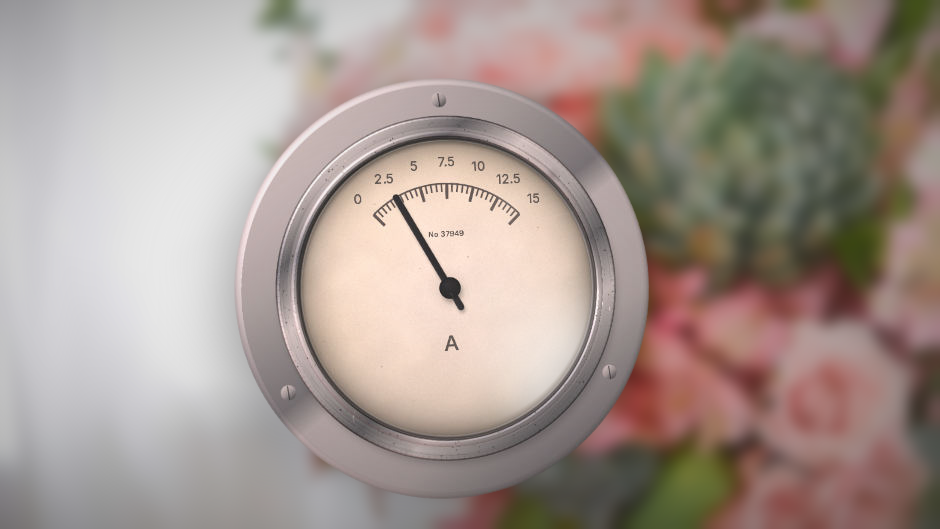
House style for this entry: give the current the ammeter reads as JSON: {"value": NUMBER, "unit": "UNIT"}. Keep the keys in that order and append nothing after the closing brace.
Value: {"value": 2.5, "unit": "A"}
